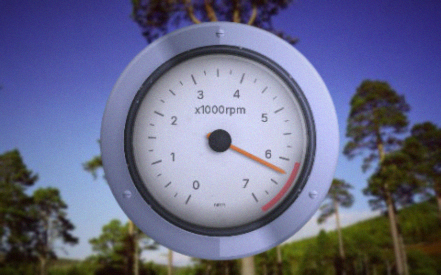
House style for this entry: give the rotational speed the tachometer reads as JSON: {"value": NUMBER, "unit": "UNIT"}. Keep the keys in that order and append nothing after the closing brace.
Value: {"value": 6250, "unit": "rpm"}
